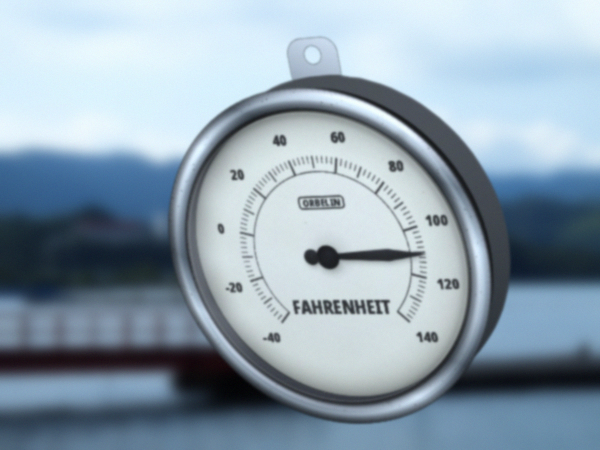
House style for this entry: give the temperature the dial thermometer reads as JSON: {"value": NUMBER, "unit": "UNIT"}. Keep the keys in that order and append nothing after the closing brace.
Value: {"value": 110, "unit": "°F"}
